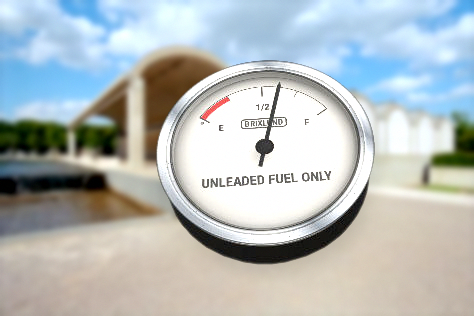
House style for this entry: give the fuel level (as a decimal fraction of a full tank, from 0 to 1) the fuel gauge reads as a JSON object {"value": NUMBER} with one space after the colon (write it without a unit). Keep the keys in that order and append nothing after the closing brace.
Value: {"value": 0.625}
